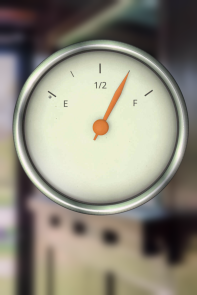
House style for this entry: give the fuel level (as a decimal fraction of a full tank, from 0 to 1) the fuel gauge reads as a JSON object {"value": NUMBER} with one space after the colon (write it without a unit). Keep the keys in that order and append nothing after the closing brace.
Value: {"value": 0.75}
